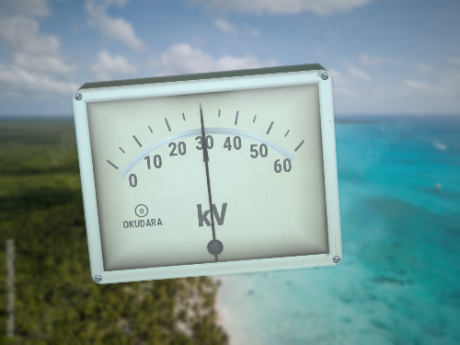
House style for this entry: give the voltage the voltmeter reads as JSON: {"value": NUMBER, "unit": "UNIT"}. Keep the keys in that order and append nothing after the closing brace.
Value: {"value": 30, "unit": "kV"}
